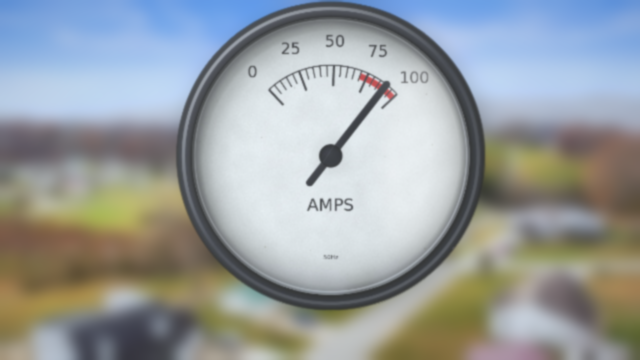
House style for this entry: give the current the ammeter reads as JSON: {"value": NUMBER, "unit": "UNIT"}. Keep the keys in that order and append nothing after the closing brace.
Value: {"value": 90, "unit": "A"}
